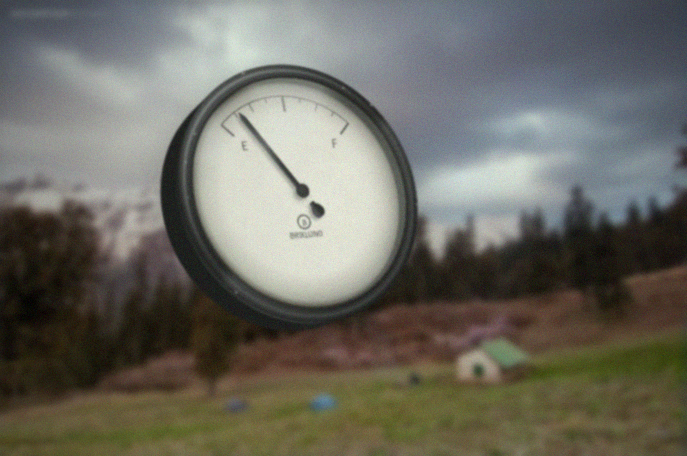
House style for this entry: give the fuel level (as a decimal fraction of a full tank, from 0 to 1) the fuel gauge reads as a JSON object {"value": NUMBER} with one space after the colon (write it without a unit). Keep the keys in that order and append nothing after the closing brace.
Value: {"value": 0.125}
